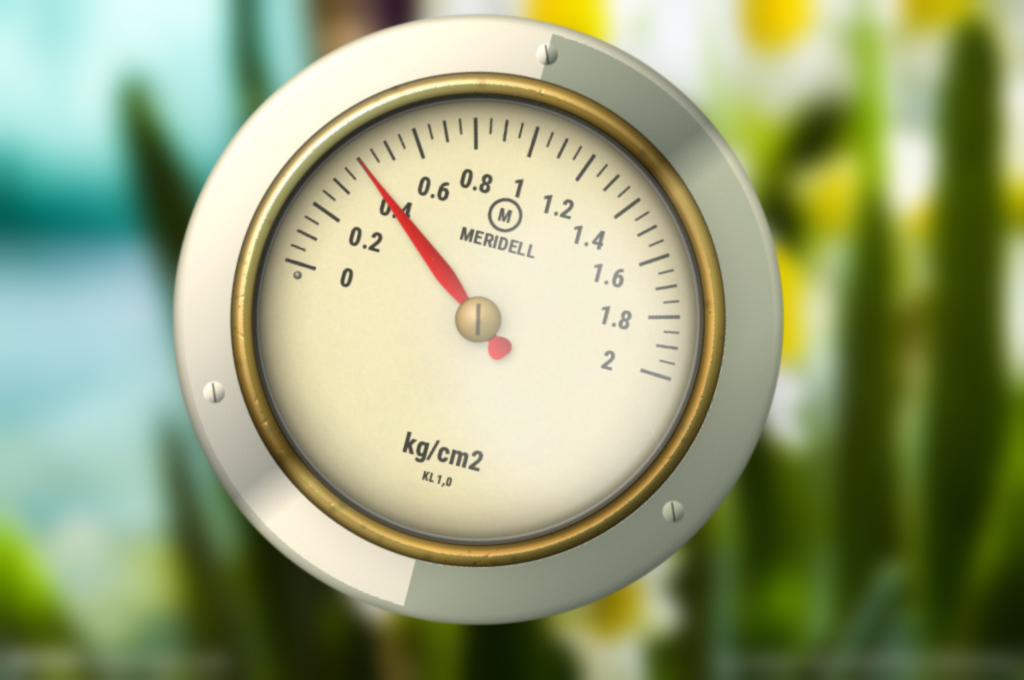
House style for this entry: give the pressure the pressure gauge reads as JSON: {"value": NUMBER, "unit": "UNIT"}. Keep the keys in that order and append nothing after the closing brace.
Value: {"value": 0.4, "unit": "kg/cm²"}
